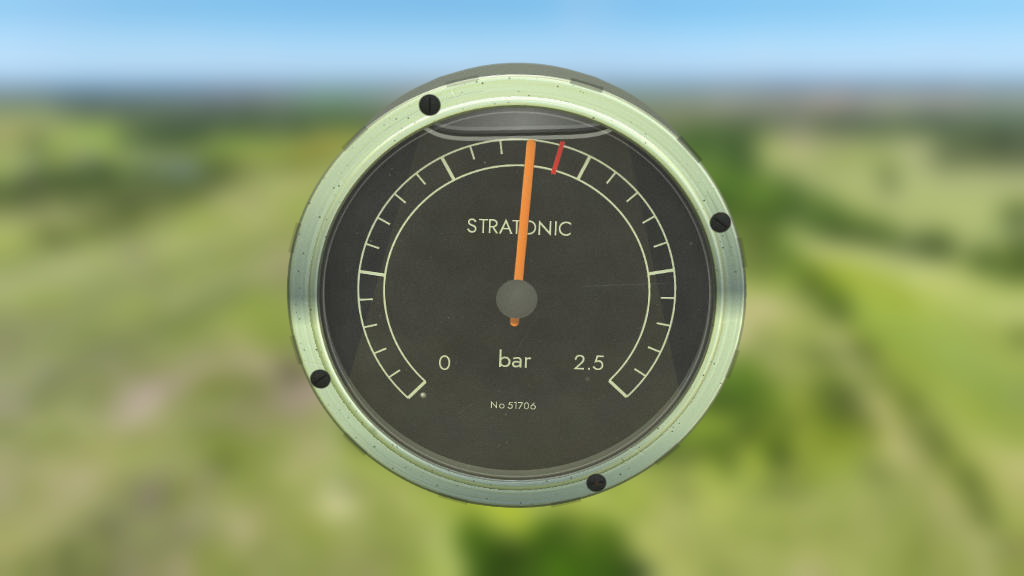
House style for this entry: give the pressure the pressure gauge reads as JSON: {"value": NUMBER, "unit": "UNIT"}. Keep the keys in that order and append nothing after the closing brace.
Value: {"value": 1.3, "unit": "bar"}
